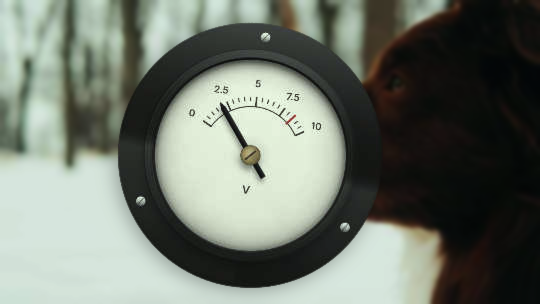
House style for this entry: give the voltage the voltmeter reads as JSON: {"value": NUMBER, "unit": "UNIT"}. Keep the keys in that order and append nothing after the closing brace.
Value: {"value": 2, "unit": "V"}
